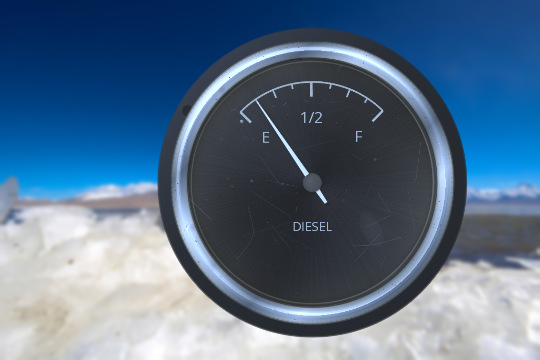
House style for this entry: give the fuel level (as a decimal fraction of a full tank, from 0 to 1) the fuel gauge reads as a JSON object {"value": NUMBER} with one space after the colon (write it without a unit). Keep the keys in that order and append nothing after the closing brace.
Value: {"value": 0.125}
